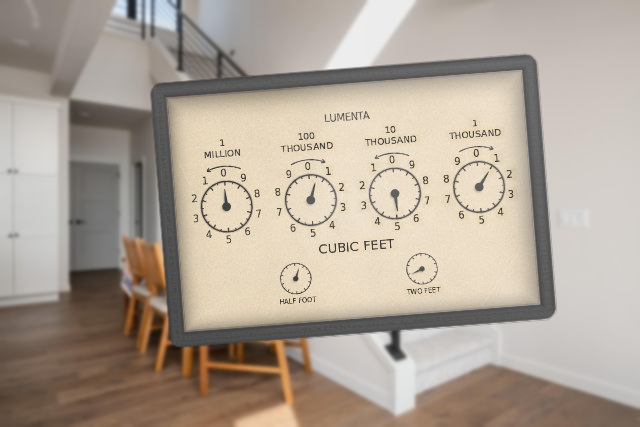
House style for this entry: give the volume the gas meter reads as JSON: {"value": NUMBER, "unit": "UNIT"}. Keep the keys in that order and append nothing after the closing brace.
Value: {"value": 5100, "unit": "ft³"}
